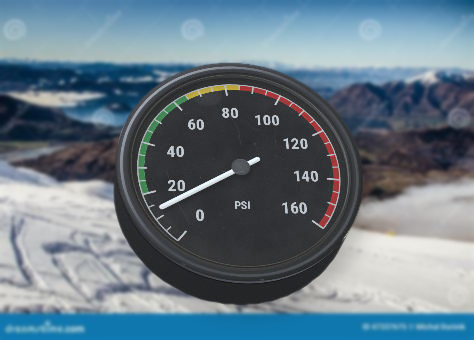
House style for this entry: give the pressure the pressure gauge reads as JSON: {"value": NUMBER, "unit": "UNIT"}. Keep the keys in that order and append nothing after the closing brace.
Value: {"value": 12.5, "unit": "psi"}
